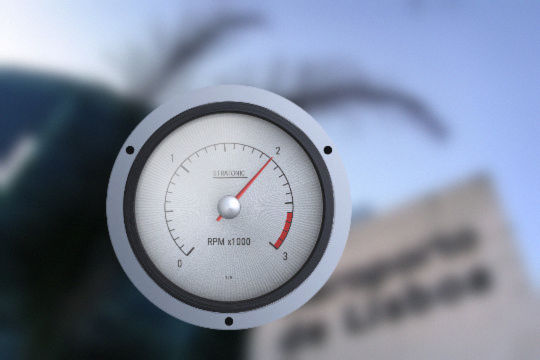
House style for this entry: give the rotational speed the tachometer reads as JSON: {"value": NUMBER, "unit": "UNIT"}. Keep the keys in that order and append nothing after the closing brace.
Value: {"value": 2000, "unit": "rpm"}
